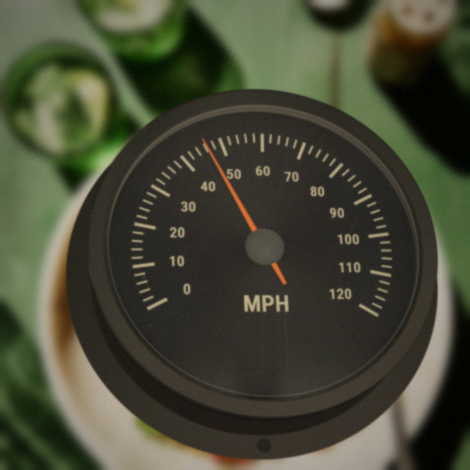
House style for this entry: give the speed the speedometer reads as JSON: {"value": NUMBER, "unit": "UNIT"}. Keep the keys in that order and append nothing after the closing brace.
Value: {"value": 46, "unit": "mph"}
